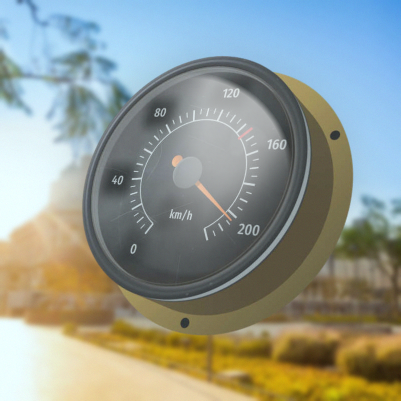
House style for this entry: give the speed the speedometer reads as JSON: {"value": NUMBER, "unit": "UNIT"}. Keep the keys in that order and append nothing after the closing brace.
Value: {"value": 202.5, "unit": "km/h"}
